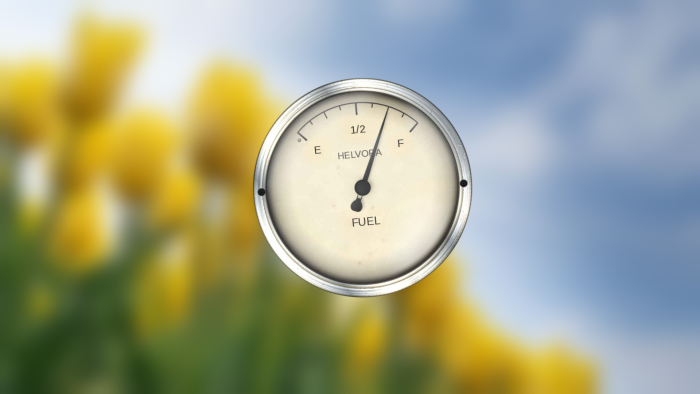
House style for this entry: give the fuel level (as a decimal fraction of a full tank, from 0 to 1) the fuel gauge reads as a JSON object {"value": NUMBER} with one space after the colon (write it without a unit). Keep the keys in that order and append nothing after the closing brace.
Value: {"value": 0.75}
